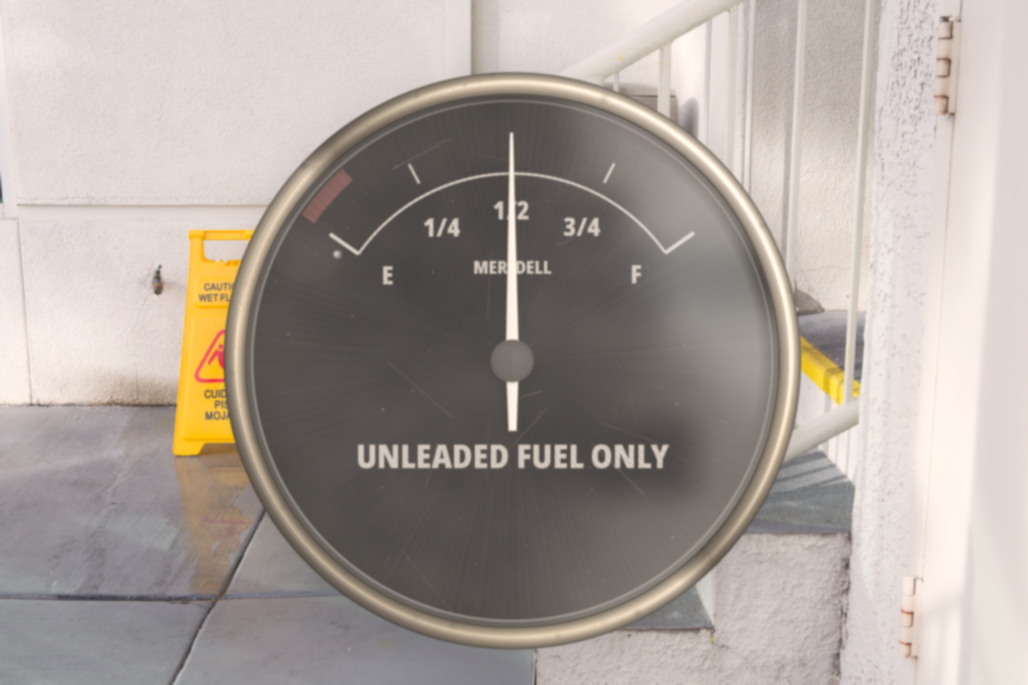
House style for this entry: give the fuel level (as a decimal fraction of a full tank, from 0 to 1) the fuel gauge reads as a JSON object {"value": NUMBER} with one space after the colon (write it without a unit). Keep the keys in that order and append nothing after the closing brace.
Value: {"value": 0.5}
